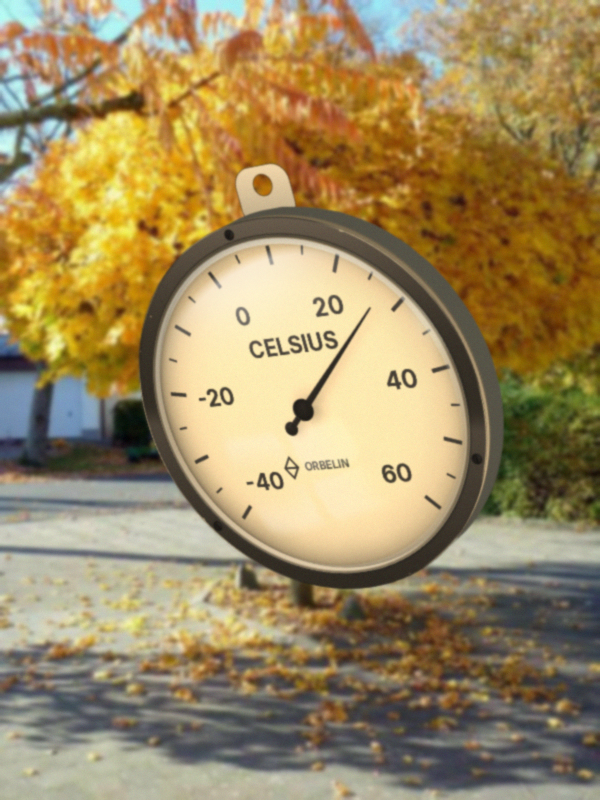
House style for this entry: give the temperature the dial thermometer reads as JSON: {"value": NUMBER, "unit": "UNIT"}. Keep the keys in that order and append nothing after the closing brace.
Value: {"value": 27.5, "unit": "°C"}
